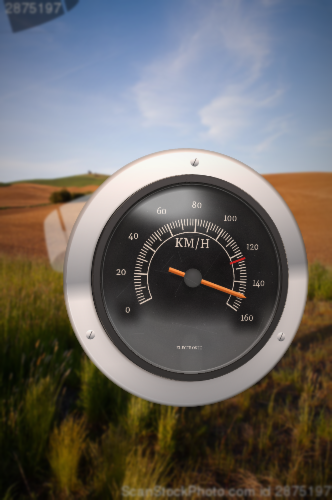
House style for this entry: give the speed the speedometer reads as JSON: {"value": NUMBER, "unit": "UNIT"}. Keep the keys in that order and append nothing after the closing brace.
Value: {"value": 150, "unit": "km/h"}
